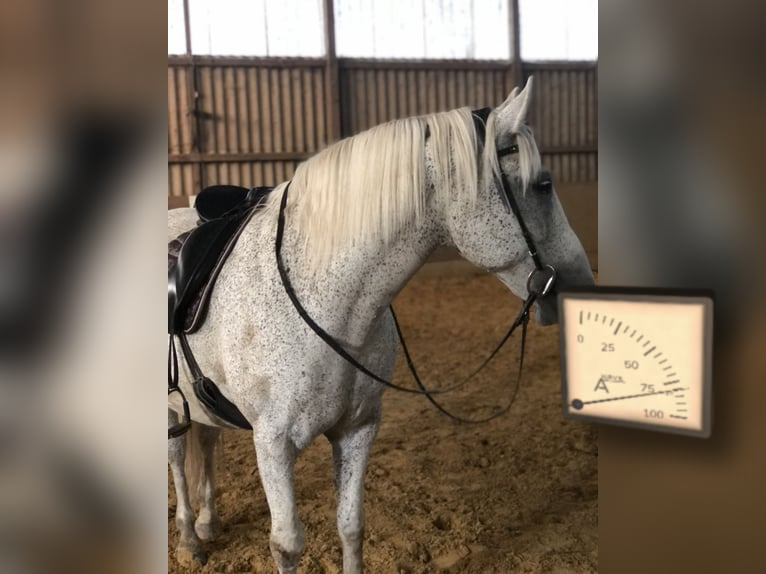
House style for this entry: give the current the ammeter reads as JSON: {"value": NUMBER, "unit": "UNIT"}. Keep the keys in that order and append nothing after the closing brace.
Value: {"value": 80, "unit": "A"}
